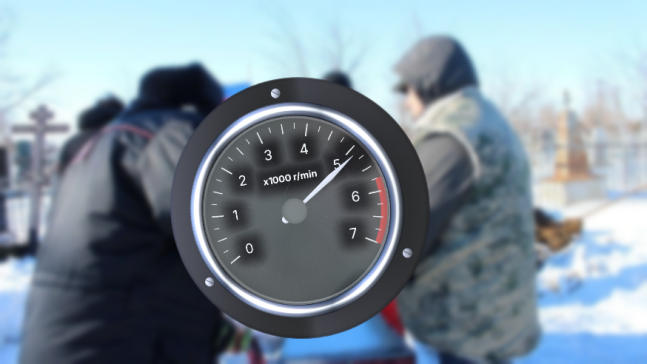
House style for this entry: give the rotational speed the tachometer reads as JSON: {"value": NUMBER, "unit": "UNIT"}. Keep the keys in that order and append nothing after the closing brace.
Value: {"value": 5125, "unit": "rpm"}
